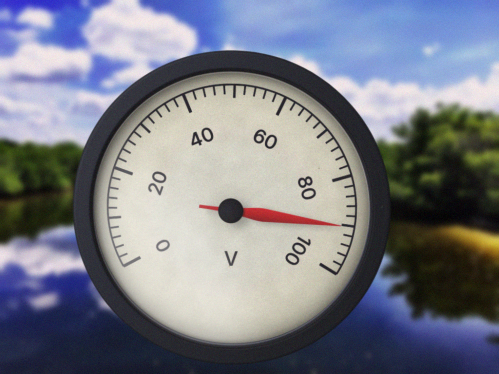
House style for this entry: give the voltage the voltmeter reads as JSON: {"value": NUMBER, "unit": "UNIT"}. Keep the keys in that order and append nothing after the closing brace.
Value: {"value": 90, "unit": "V"}
